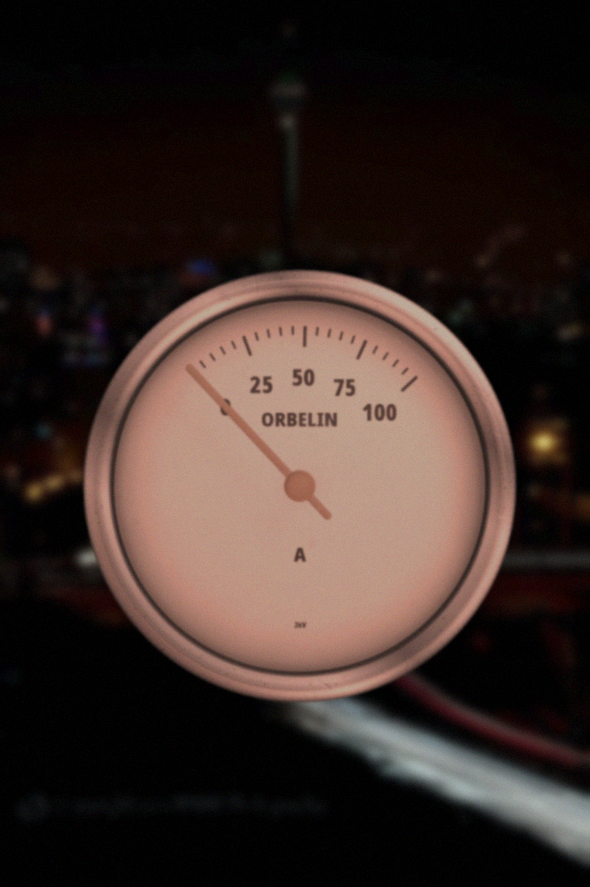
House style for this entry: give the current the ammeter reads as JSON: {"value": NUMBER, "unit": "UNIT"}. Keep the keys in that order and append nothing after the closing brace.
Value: {"value": 0, "unit": "A"}
